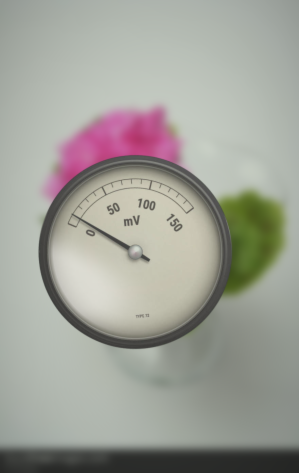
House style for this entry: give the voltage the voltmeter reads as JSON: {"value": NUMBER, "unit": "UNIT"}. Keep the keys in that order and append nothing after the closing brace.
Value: {"value": 10, "unit": "mV"}
